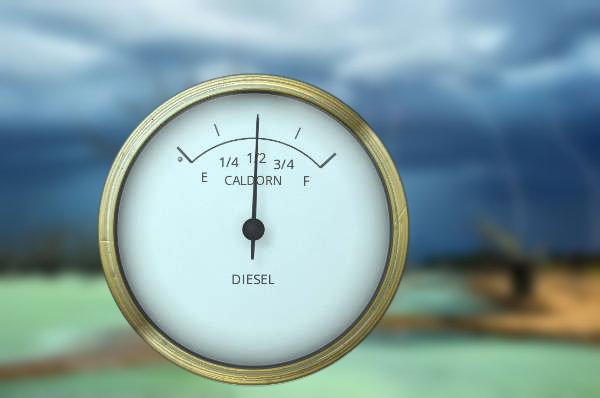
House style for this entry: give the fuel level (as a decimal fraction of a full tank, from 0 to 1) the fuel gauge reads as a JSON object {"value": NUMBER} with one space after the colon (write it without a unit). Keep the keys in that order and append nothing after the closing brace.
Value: {"value": 0.5}
